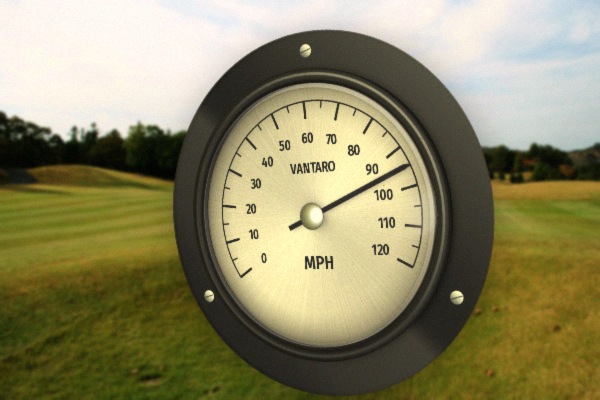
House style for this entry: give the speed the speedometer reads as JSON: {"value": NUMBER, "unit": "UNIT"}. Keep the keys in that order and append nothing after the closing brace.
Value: {"value": 95, "unit": "mph"}
